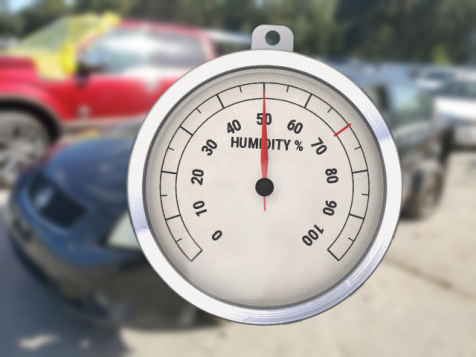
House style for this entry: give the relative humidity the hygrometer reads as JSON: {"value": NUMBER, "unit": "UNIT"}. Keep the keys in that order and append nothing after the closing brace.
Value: {"value": 50, "unit": "%"}
